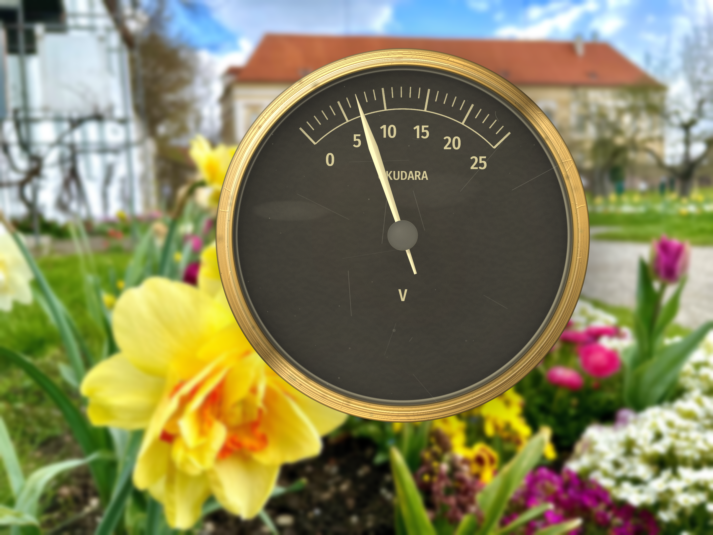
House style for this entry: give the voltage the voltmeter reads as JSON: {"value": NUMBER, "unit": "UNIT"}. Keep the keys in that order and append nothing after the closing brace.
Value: {"value": 7, "unit": "V"}
